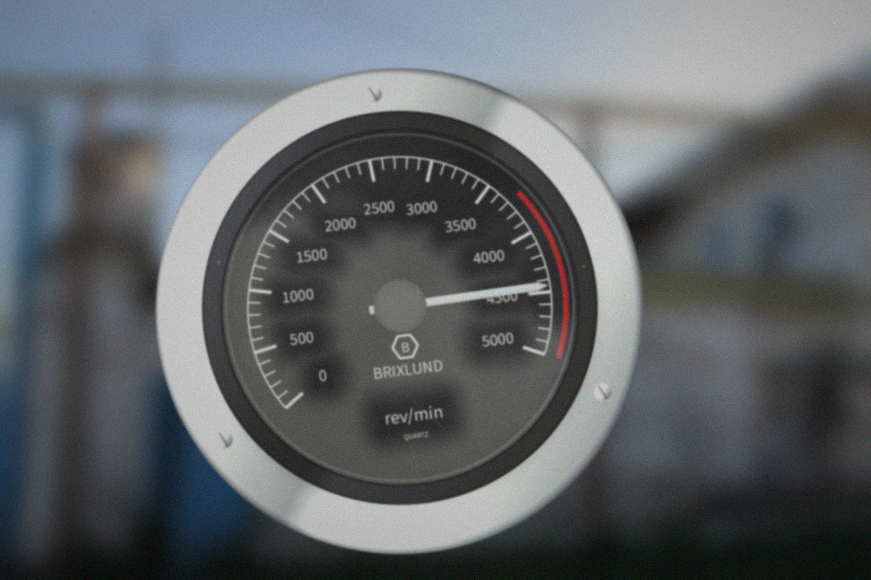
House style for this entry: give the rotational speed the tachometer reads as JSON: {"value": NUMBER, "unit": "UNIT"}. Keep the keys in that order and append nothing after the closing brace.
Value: {"value": 4450, "unit": "rpm"}
